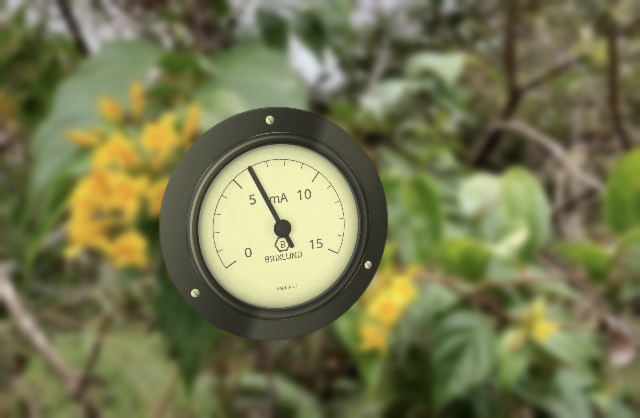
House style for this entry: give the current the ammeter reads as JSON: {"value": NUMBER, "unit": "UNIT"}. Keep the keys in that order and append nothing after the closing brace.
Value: {"value": 6, "unit": "mA"}
